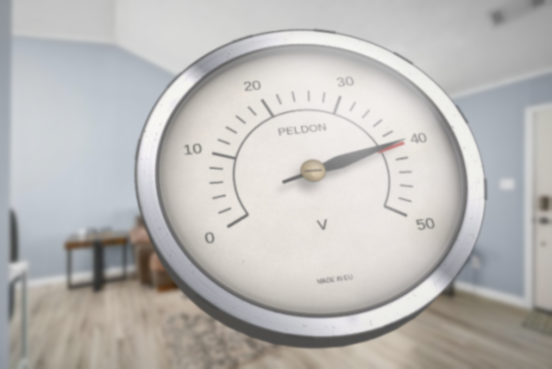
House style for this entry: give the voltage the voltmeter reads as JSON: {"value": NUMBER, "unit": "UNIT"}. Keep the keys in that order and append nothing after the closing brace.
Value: {"value": 40, "unit": "V"}
